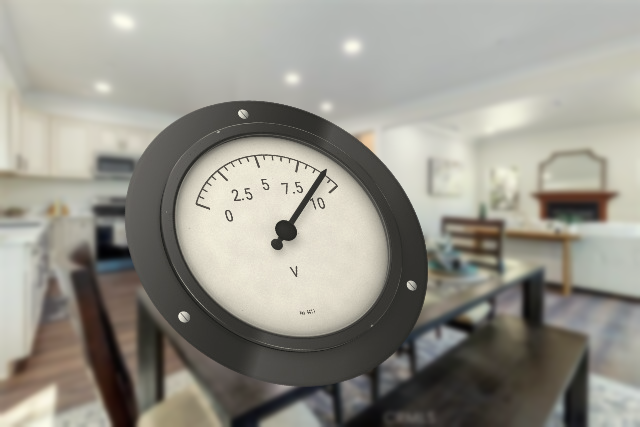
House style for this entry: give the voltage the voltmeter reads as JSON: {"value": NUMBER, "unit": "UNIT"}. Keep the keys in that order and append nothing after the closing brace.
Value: {"value": 9, "unit": "V"}
